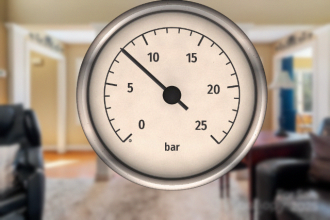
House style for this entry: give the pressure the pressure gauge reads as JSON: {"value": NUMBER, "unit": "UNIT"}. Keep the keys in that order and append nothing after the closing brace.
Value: {"value": 8, "unit": "bar"}
